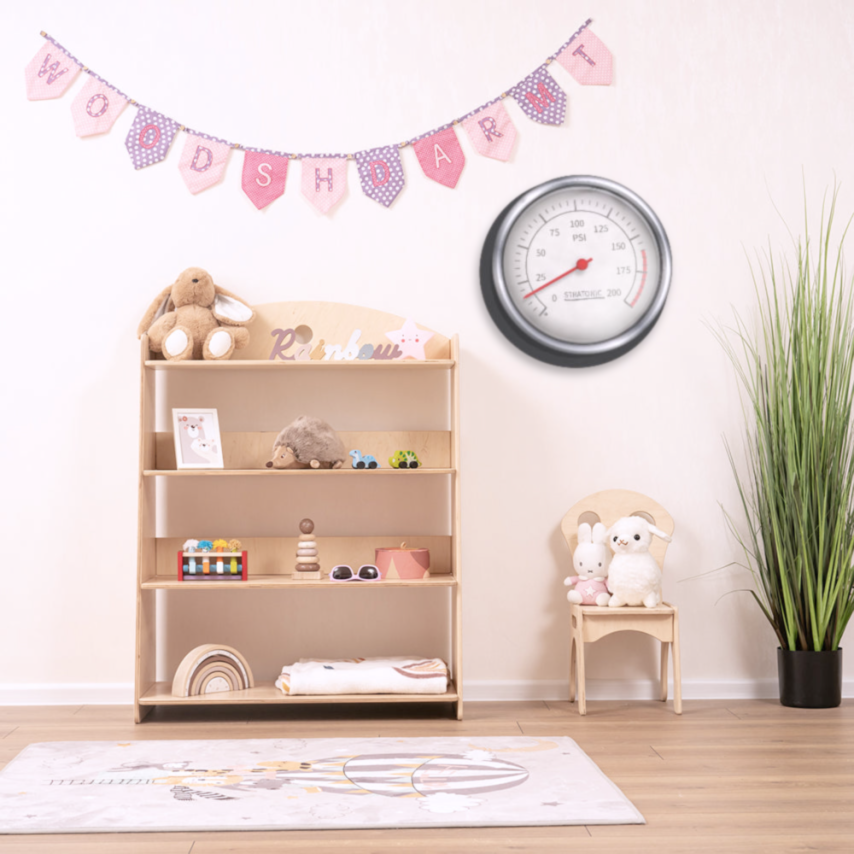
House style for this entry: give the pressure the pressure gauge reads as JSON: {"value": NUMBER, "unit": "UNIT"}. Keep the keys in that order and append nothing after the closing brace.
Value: {"value": 15, "unit": "psi"}
